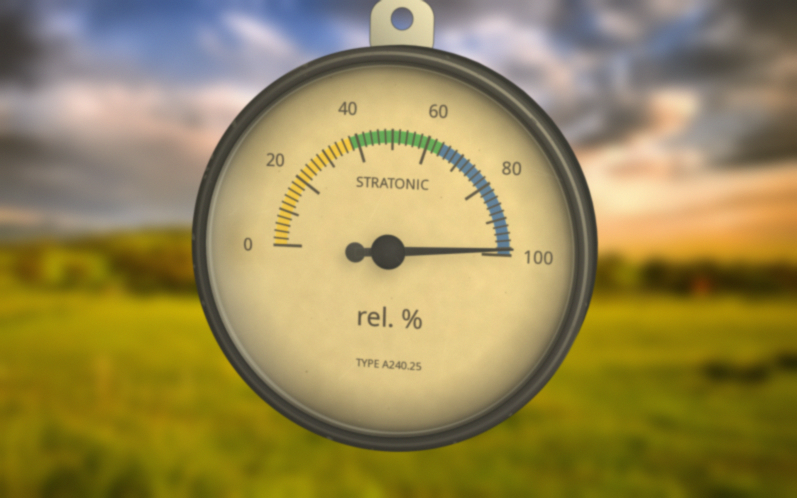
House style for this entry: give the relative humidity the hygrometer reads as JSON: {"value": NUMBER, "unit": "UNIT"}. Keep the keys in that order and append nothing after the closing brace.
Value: {"value": 98, "unit": "%"}
